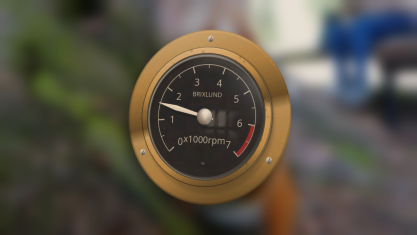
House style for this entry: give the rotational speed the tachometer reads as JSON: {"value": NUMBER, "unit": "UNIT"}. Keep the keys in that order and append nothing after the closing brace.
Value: {"value": 1500, "unit": "rpm"}
